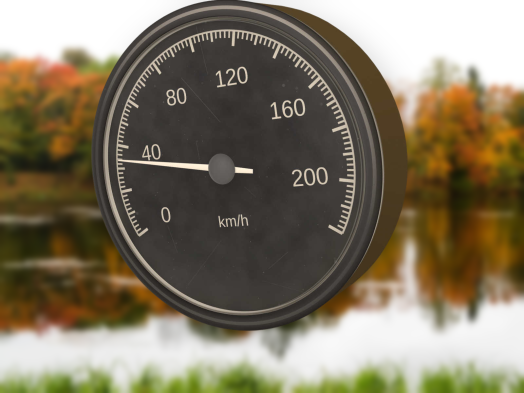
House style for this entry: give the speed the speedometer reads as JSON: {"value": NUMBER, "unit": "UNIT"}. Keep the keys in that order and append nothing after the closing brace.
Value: {"value": 34, "unit": "km/h"}
